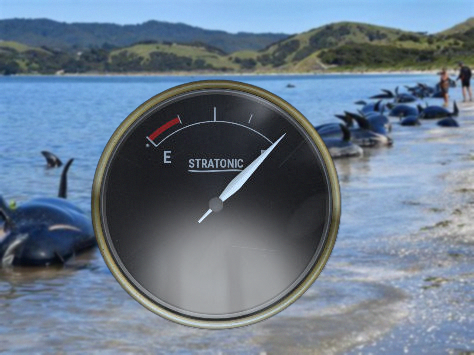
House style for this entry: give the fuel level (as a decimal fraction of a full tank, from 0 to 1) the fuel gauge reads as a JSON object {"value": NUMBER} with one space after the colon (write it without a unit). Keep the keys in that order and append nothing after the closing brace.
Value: {"value": 1}
